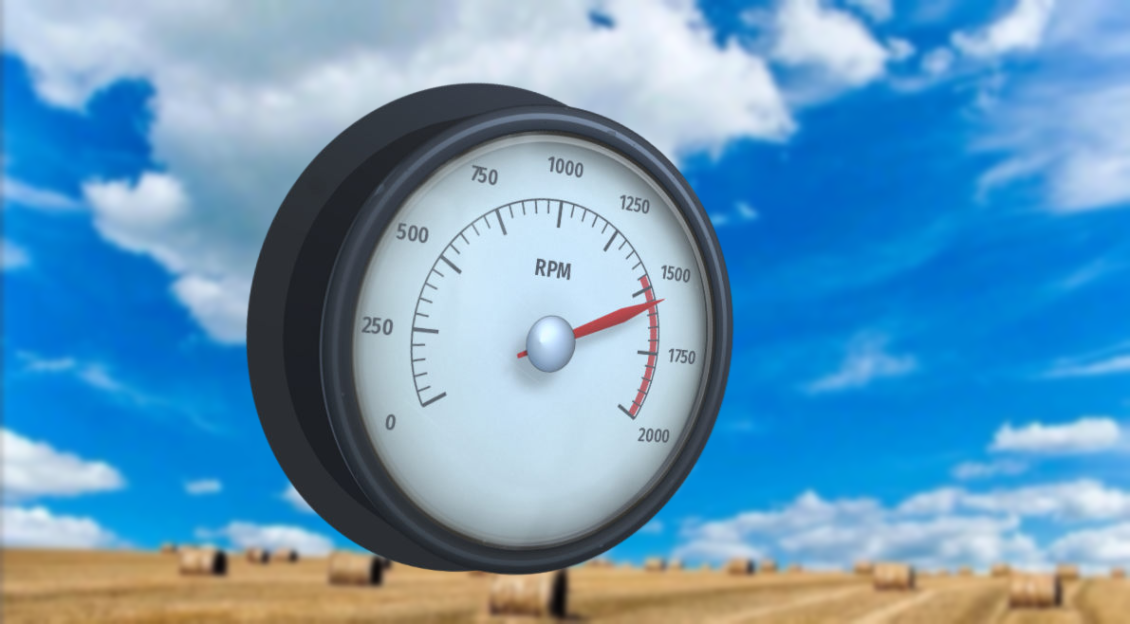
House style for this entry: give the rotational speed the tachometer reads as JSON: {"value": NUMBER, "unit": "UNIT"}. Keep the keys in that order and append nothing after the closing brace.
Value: {"value": 1550, "unit": "rpm"}
